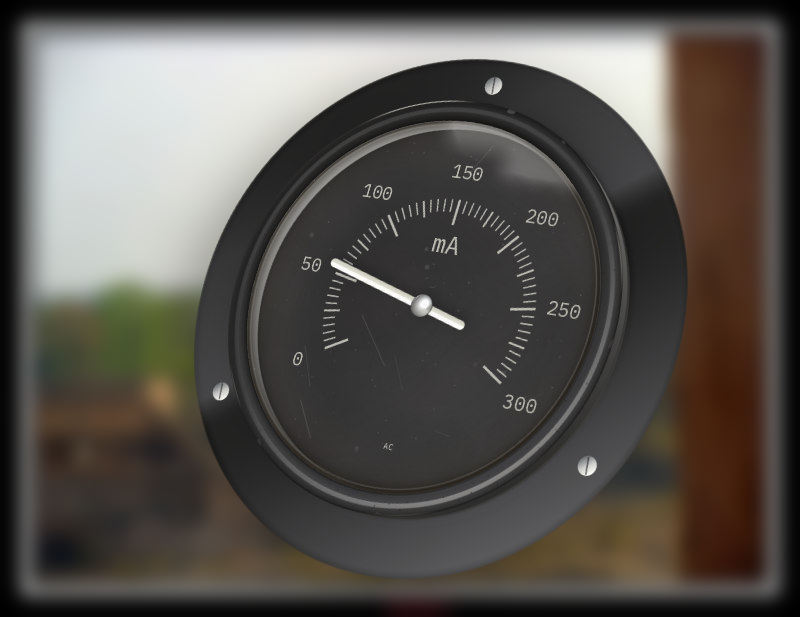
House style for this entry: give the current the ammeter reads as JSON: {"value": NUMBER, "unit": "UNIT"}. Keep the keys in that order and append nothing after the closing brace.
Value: {"value": 55, "unit": "mA"}
